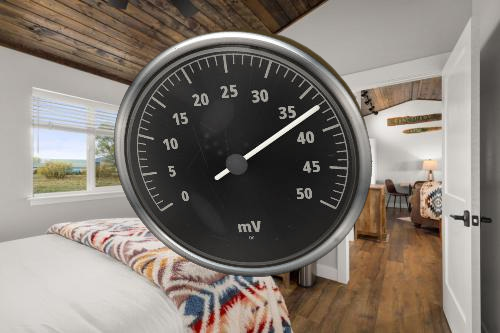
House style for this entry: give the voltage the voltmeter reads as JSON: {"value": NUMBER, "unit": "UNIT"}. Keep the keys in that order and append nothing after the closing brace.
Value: {"value": 37, "unit": "mV"}
